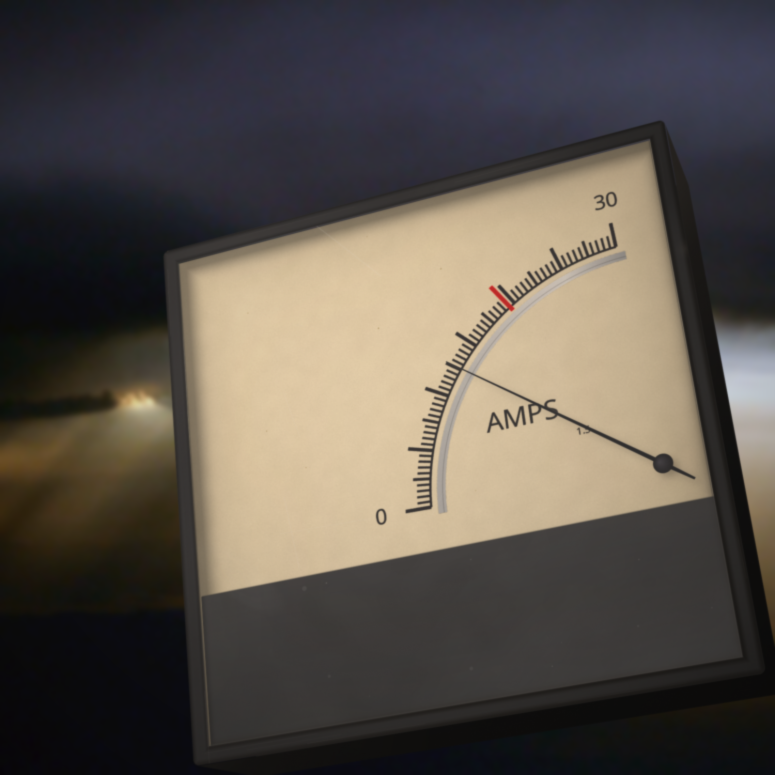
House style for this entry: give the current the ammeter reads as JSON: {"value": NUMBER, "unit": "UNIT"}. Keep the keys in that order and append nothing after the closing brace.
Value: {"value": 12.5, "unit": "A"}
